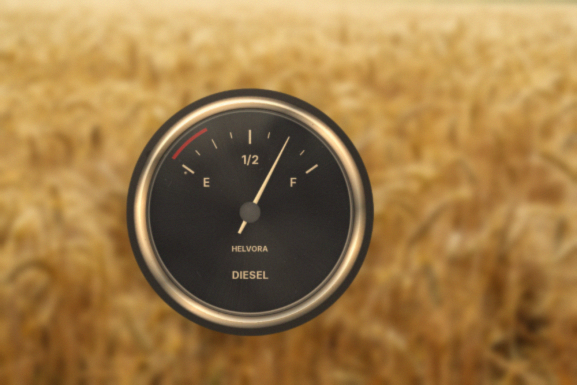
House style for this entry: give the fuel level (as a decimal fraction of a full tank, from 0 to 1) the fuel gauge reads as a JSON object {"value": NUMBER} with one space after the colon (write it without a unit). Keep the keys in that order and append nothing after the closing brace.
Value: {"value": 0.75}
